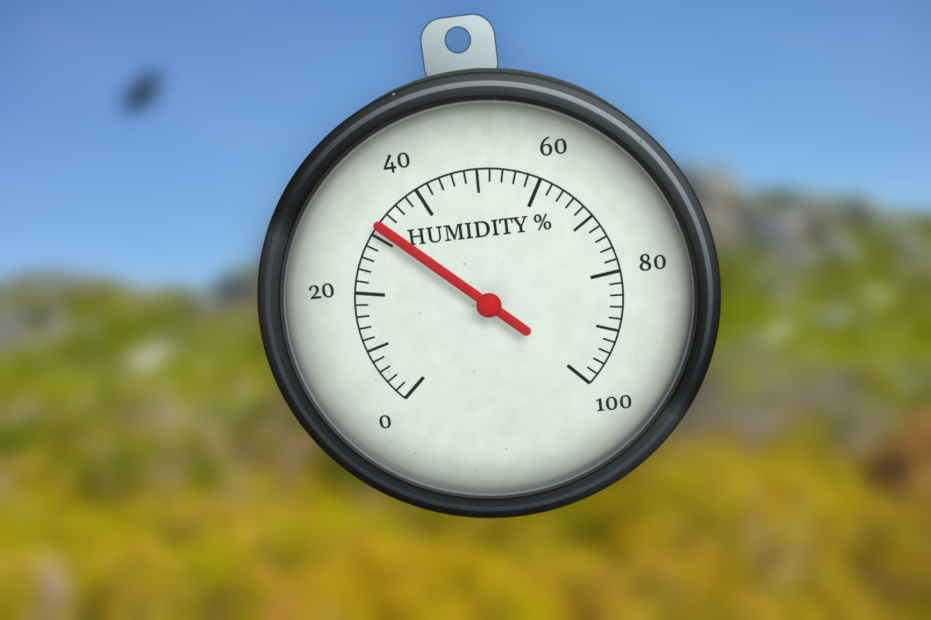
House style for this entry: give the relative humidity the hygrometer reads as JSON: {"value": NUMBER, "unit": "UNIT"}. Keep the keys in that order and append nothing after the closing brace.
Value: {"value": 32, "unit": "%"}
